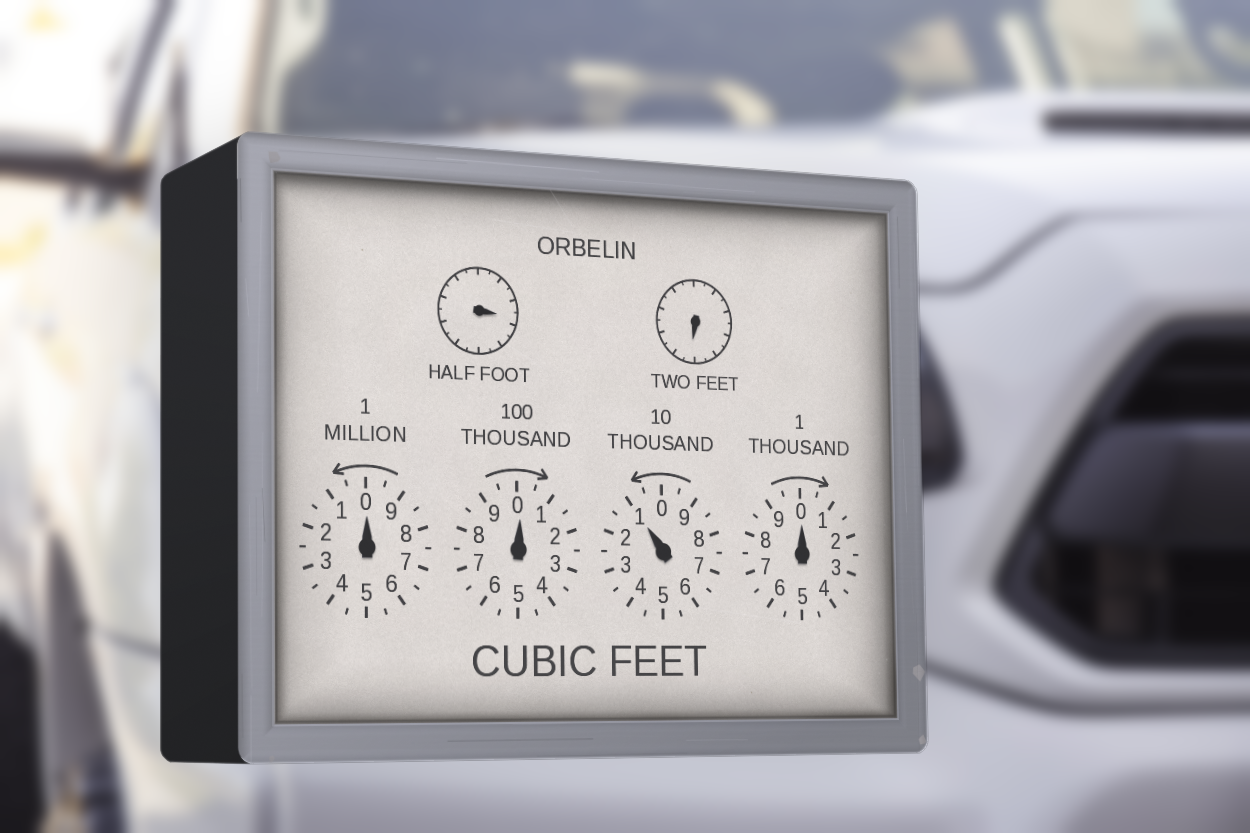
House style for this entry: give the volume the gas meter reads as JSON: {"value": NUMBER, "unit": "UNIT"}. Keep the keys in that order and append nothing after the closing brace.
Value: {"value": 1000, "unit": "ft³"}
